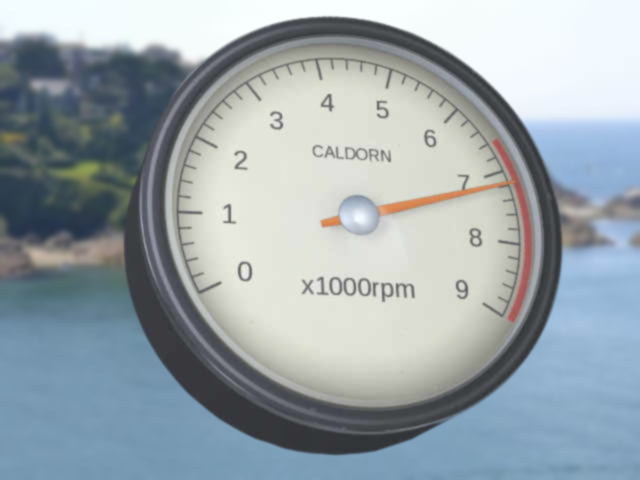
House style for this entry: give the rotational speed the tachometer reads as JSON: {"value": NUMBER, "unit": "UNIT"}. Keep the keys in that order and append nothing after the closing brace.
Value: {"value": 7200, "unit": "rpm"}
